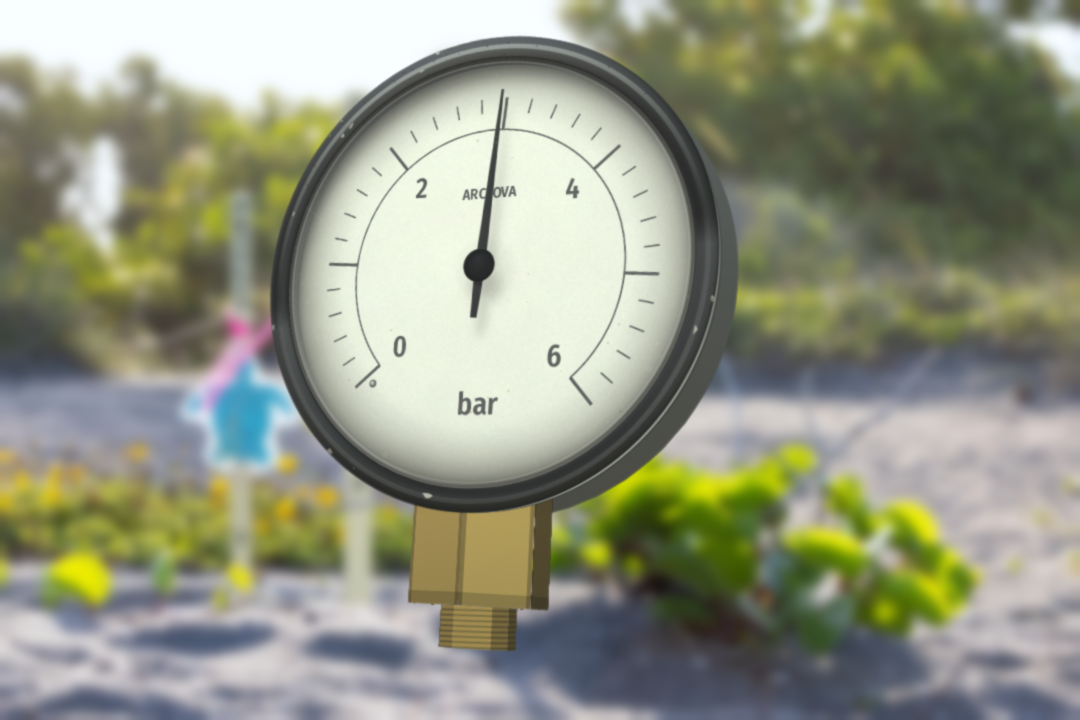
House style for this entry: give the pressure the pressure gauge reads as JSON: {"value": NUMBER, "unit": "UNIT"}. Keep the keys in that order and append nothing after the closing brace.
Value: {"value": 3, "unit": "bar"}
